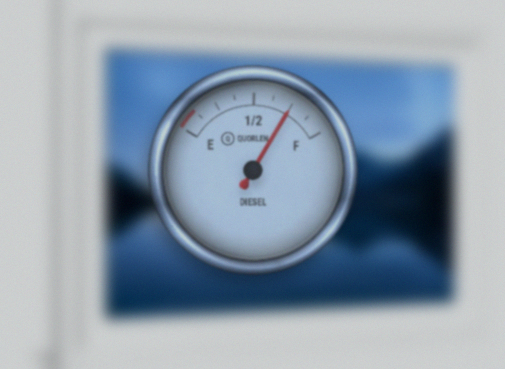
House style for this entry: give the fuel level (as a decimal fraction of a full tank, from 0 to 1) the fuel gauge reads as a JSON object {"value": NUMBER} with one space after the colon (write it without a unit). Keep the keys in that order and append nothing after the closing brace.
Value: {"value": 0.75}
